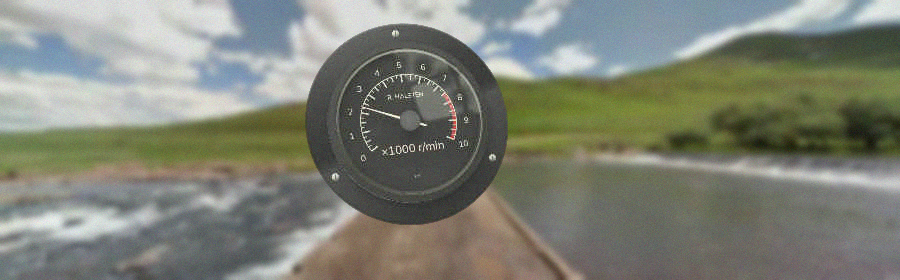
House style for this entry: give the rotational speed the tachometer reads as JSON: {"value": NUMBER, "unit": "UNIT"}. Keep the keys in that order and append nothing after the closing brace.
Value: {"value": 2250, "unit": "rpm"}
